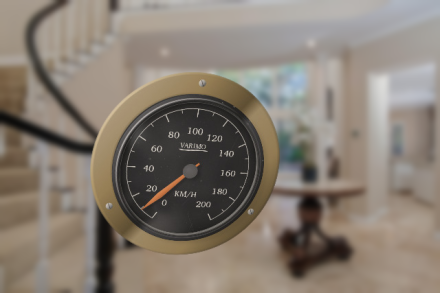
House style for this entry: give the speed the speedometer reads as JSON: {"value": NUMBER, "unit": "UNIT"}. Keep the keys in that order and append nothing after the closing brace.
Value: {"value": 10, "unit": "km/h"}
